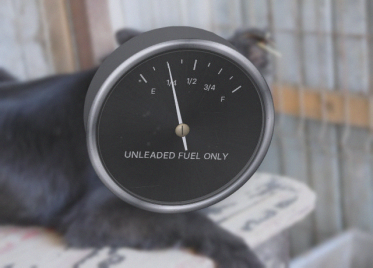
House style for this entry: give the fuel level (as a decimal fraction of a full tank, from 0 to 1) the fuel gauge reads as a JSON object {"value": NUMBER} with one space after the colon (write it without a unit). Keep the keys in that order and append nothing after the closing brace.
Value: {"value": 0.25}
